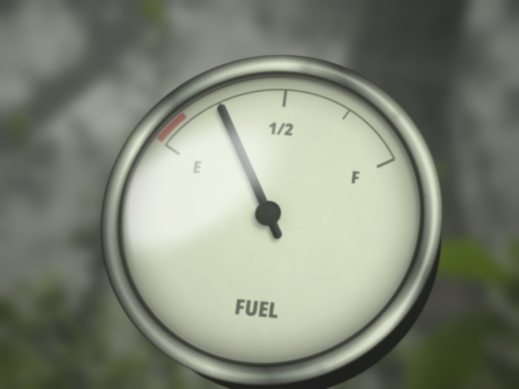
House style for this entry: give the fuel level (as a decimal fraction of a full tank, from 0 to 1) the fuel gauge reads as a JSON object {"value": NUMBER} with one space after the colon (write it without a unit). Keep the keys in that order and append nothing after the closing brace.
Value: {"value": 0.25}
